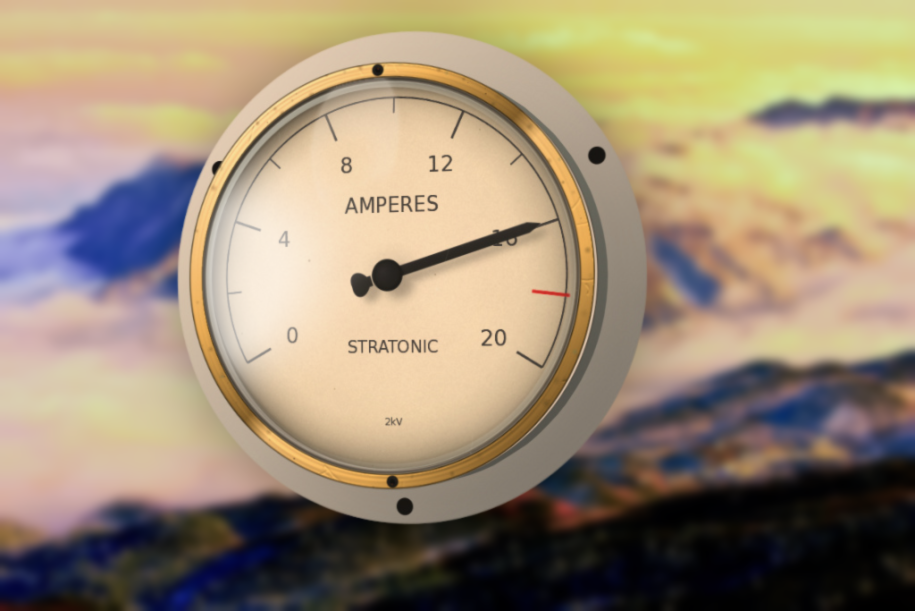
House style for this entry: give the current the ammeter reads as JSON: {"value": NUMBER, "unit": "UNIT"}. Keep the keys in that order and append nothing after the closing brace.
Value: {"value": 16, "unit": "A"}
